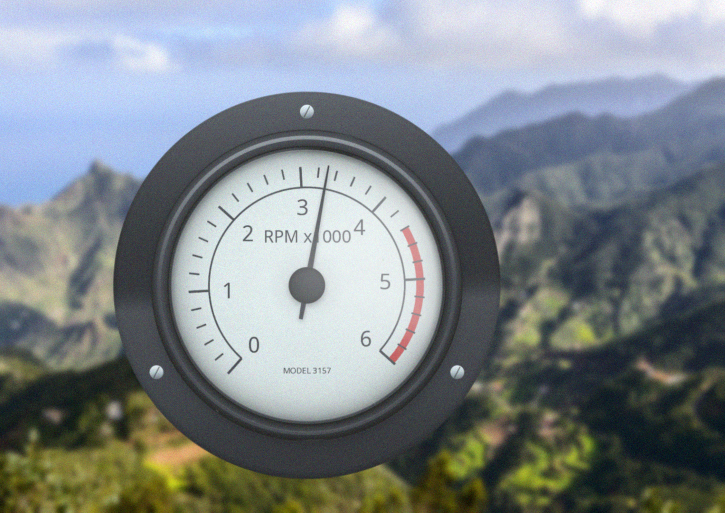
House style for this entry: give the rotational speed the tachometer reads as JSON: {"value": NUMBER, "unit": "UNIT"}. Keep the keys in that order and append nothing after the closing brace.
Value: {"value": 3300, "unit": "rpm"}
